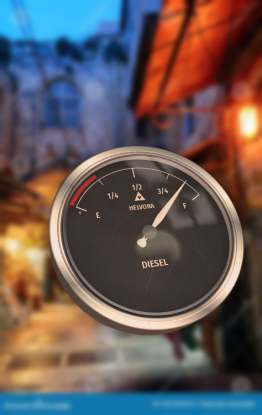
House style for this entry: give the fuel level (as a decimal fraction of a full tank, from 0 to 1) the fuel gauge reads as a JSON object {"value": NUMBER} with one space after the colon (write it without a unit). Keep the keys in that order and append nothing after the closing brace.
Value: {"value": 0.875}
